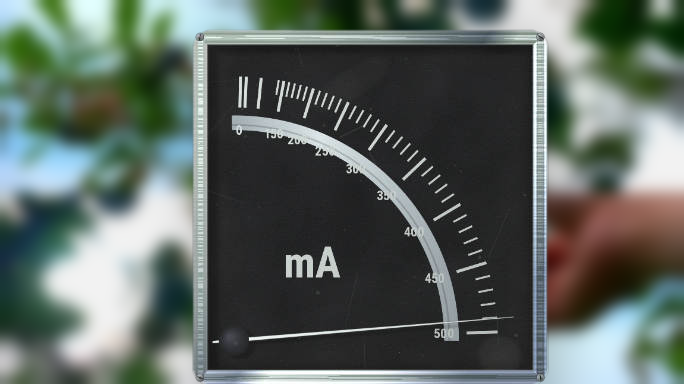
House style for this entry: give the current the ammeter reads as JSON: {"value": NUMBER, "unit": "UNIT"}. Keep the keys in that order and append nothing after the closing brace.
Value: {"value": 490, "unit": "mA"}
